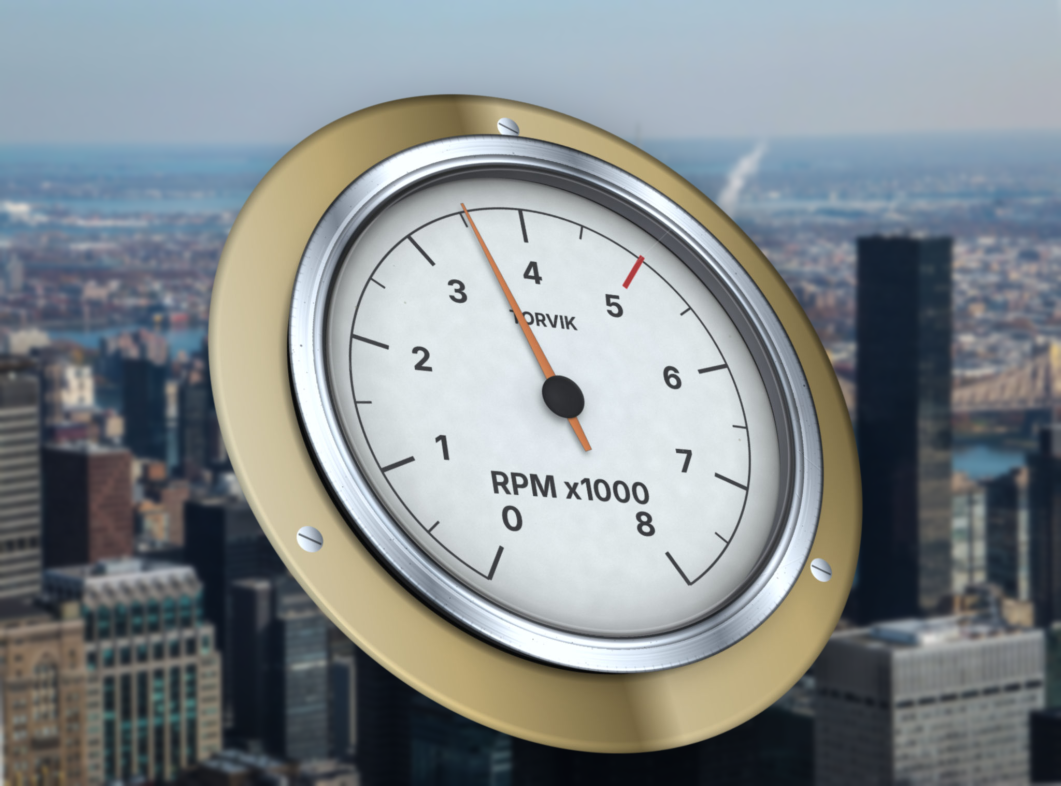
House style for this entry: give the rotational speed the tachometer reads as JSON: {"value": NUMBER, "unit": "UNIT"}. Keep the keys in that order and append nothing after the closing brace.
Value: {"value": 3500, "unit": "rpm"}
